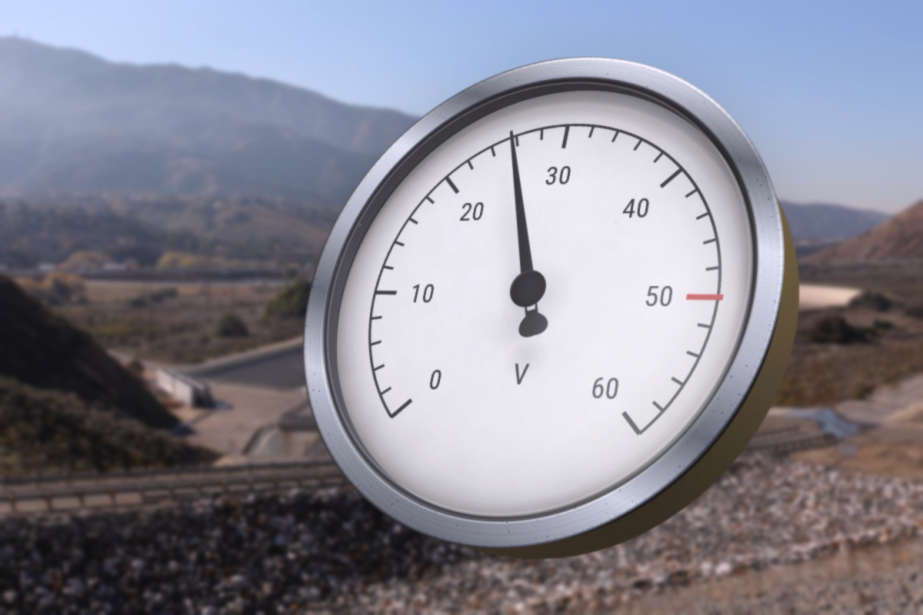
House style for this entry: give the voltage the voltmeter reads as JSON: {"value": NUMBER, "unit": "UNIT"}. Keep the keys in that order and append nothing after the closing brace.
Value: {"value": 26, "unit": "V"}
